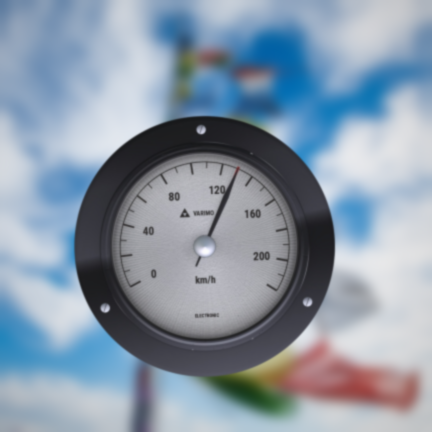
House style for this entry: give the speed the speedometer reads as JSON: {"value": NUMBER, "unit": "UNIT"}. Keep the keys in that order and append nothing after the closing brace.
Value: {"value": 130, "unit": "km/h"}
